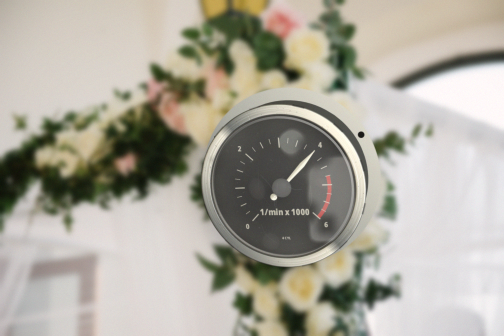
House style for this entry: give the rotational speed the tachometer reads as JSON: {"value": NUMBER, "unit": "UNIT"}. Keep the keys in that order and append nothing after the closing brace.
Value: {"value": 4000, "unit": "rpm"}
